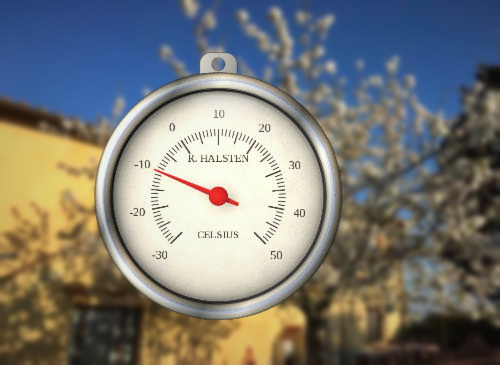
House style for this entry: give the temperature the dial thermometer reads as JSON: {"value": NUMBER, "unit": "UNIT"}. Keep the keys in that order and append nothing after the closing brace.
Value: {"value": -10, "unit": "°C"}
